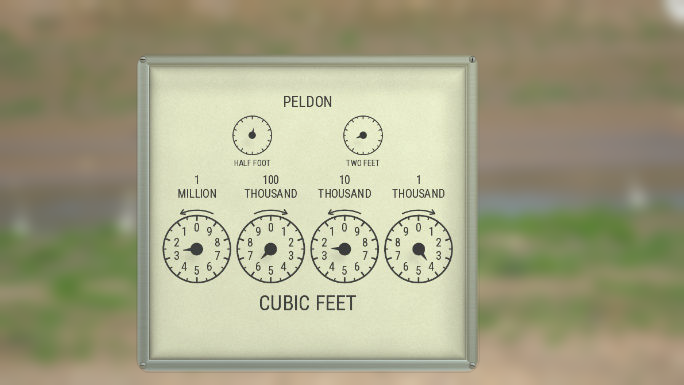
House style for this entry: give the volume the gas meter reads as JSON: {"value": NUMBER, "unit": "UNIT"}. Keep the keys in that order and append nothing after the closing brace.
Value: {"value": 262400, "unit": "ft³"}
